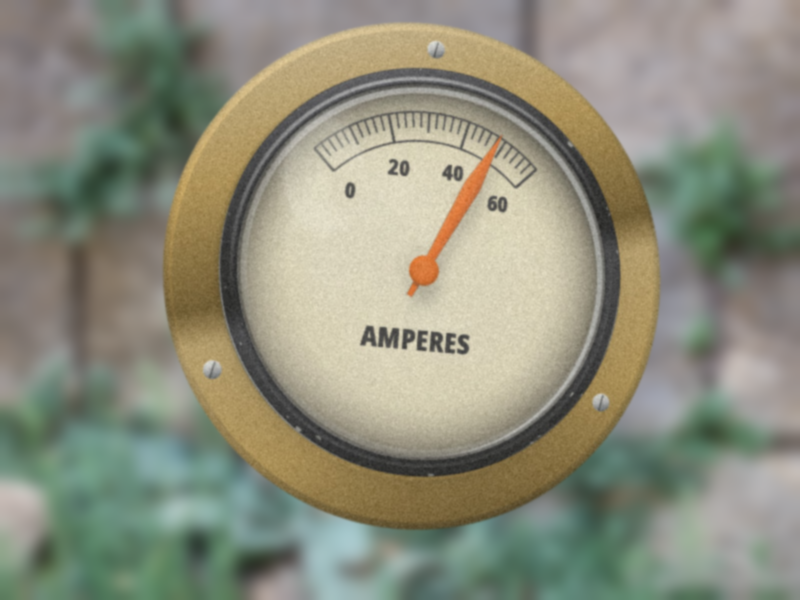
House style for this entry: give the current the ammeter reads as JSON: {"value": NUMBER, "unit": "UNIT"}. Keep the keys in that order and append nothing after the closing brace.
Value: {"value": 48, "unit": "A"}
